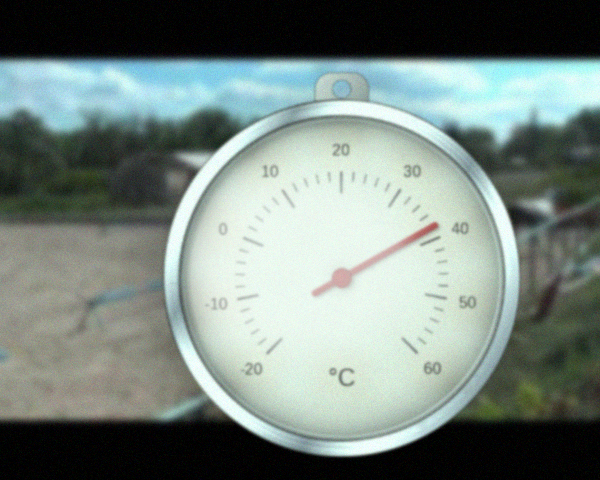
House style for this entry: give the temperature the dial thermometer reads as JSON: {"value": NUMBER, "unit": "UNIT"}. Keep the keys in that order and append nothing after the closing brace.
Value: {"value": 38, "unit": "°C"}
